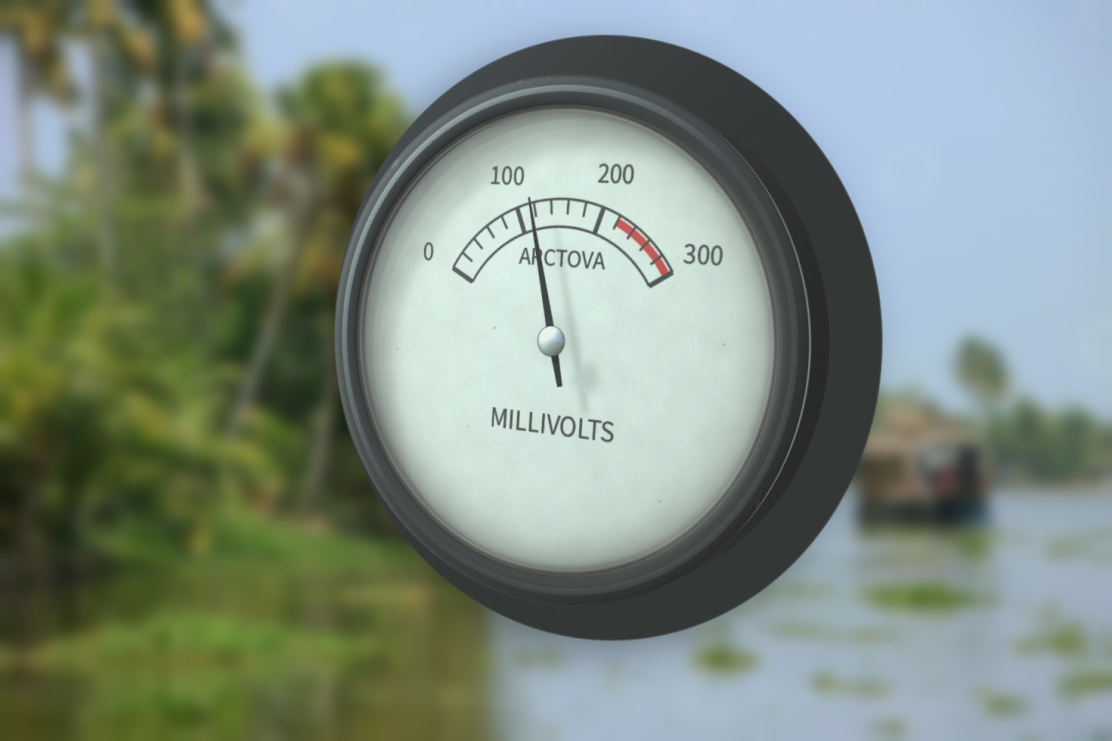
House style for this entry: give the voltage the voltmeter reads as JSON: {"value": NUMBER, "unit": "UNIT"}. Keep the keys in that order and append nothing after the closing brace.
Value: {"value": 120, "unit": "mV"}
